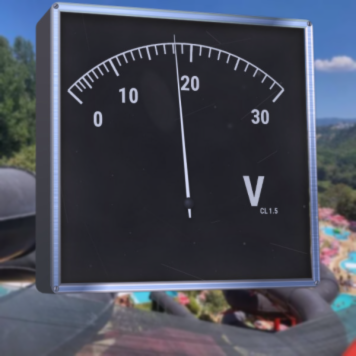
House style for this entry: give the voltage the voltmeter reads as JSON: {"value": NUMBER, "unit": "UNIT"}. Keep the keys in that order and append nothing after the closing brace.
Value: {"value": 18, "unit": "V"}
